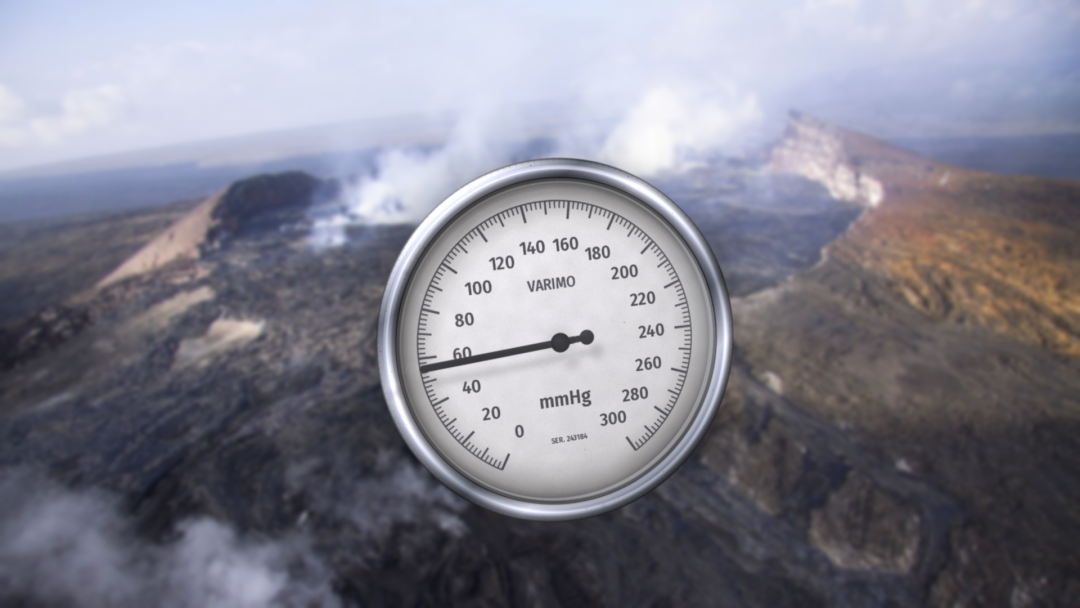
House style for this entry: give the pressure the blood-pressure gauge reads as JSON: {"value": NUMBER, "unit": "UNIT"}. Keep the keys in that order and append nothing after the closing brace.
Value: {"value": 56, "unit": "mmHg"}
